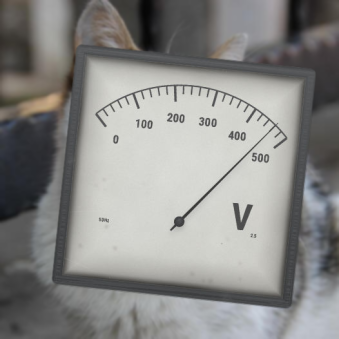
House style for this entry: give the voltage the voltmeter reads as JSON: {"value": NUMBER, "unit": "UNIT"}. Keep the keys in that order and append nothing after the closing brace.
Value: {"value": 460, "unit": "V"}
